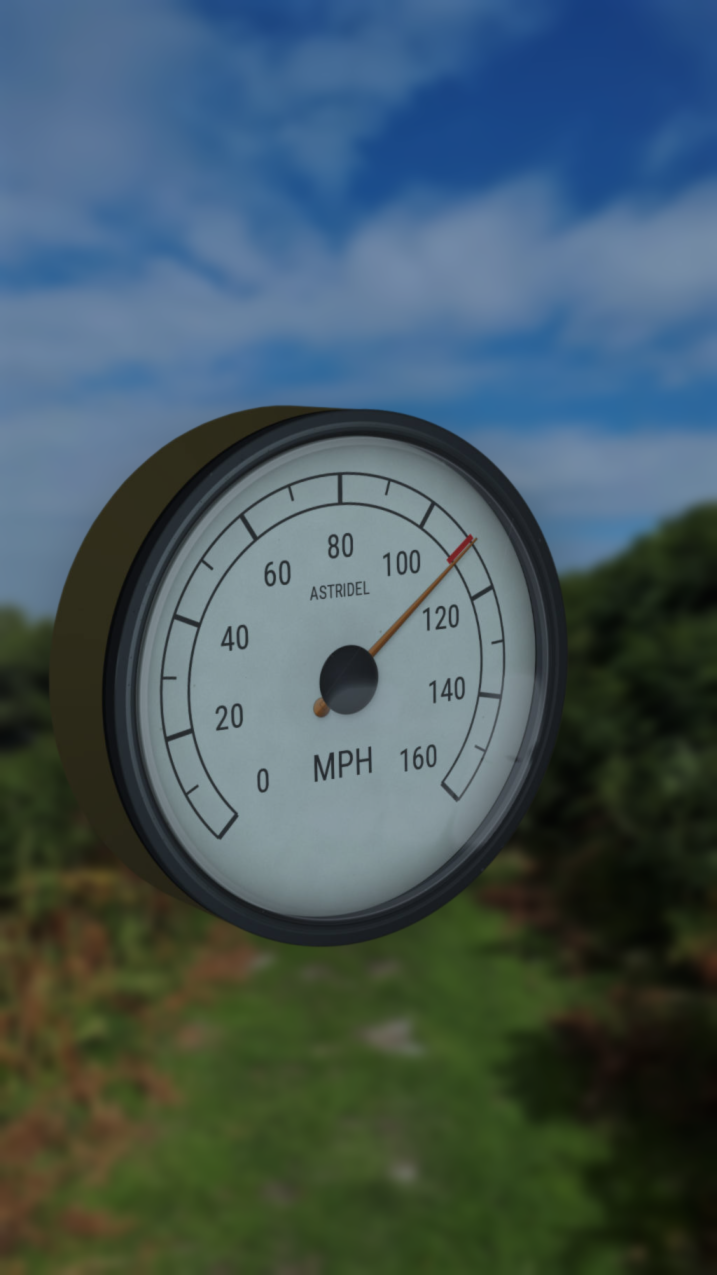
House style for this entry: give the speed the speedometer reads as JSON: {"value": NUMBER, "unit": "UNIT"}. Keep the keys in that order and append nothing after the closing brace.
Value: {"value": 110, "unit": "mph"}
